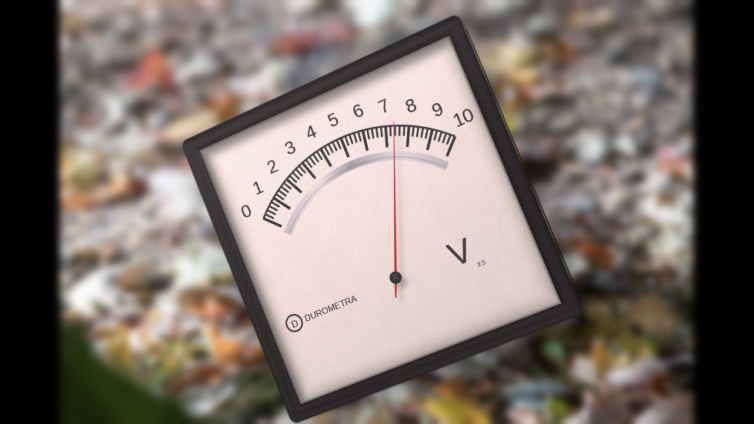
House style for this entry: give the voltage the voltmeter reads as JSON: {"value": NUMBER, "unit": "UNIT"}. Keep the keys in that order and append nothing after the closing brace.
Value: {"value": 7.4, "unit": "V"}
